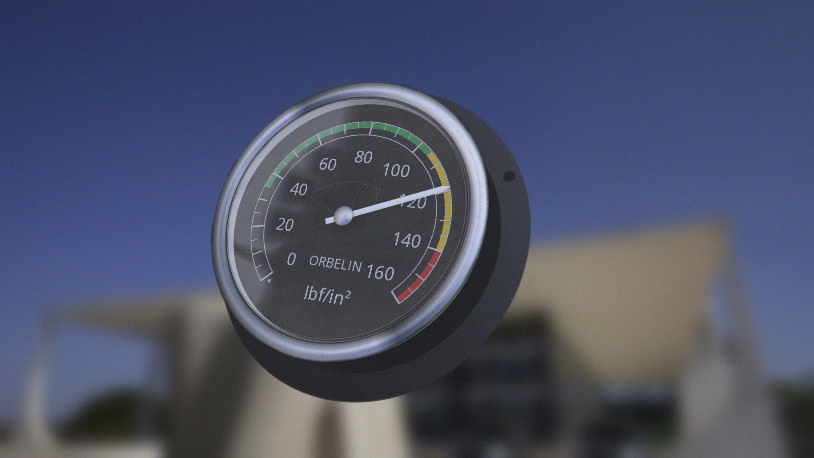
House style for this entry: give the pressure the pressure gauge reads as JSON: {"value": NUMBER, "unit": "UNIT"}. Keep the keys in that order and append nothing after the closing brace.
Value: {"value": 120, "unit": "psi"}
